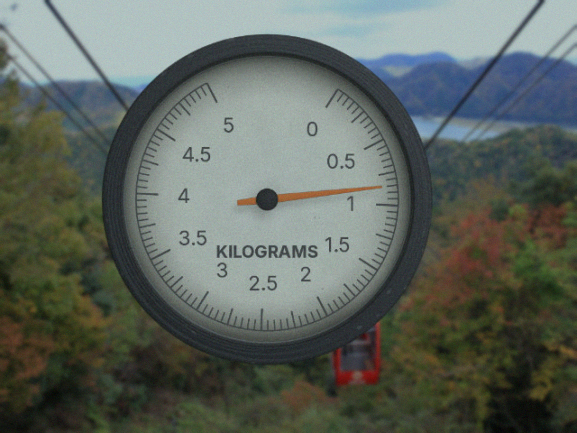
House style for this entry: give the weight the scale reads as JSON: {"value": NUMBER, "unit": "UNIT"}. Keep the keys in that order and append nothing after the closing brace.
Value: {"value": 0.85, "unit": "kg"}
